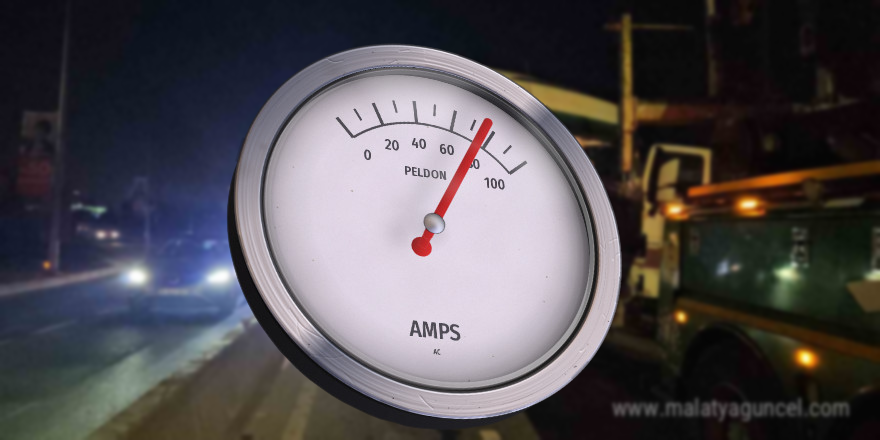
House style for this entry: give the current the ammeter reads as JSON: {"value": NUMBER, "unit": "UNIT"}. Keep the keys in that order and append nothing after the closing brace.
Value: {"value": 75, "unit": "A"}
